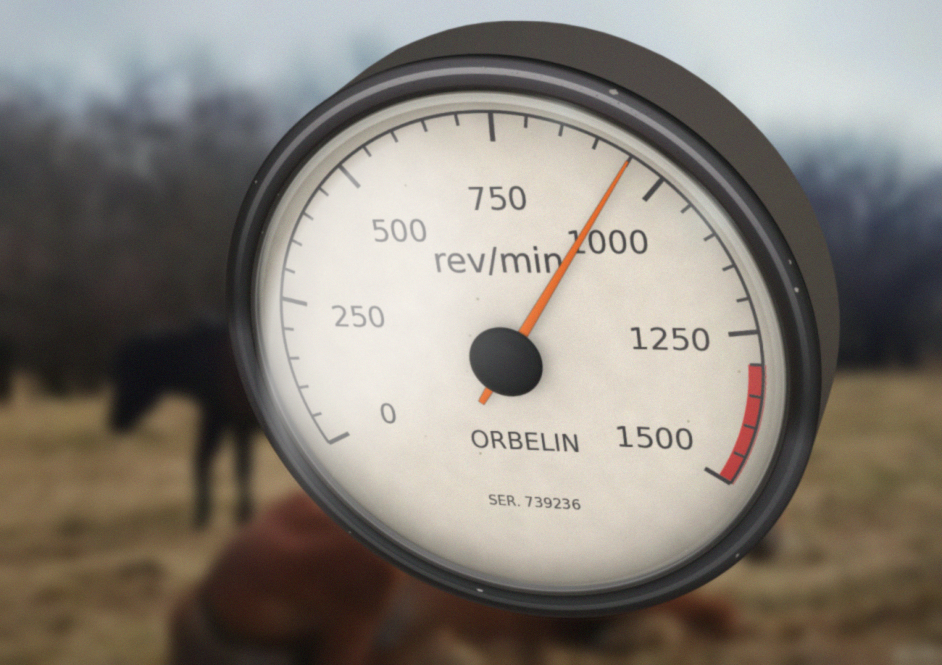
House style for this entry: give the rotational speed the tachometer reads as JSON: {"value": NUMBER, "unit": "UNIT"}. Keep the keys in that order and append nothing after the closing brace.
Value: {"value": 950, "unit": "rpm"}
